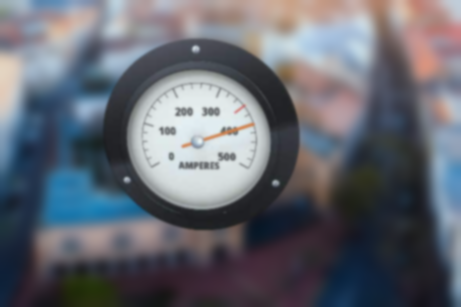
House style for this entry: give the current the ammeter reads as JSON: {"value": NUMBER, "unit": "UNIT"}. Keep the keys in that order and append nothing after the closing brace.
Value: {"value": 400, "unit": "A"}
